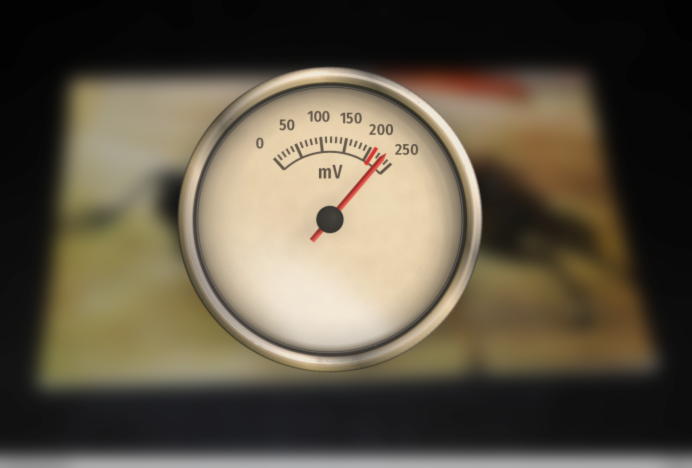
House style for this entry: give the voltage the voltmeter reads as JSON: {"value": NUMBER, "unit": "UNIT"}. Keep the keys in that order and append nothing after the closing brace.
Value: {"value": 230, "unit": "mV"}
